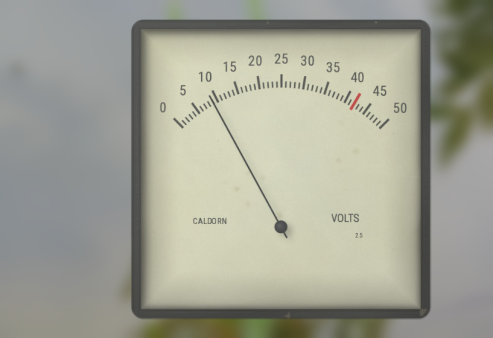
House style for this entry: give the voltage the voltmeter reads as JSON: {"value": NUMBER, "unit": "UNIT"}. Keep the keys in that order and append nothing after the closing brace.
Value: {"value": 9, "unit": "V"}
